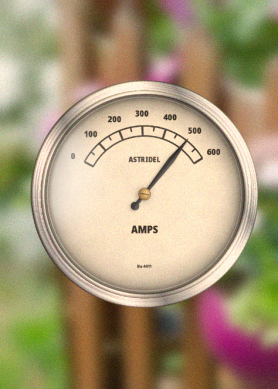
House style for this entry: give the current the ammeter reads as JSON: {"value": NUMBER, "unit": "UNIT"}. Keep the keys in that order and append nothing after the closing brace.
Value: {"value": 500, "unit": "A"}
